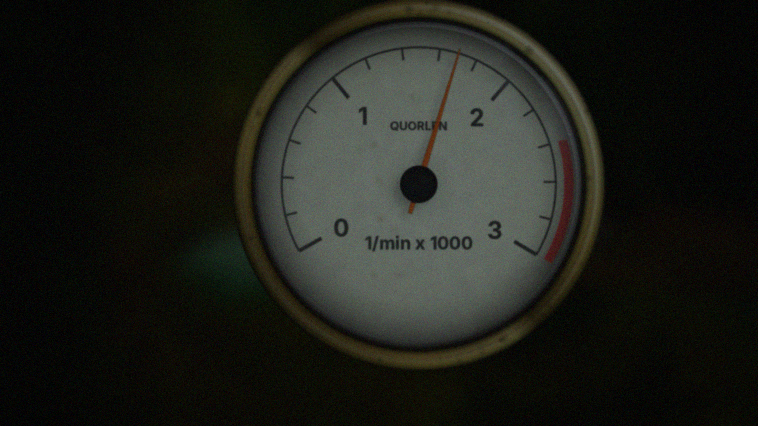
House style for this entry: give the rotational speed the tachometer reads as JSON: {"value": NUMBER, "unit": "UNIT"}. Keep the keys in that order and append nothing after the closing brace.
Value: {"value": 1700, "unit": "rpm"}
